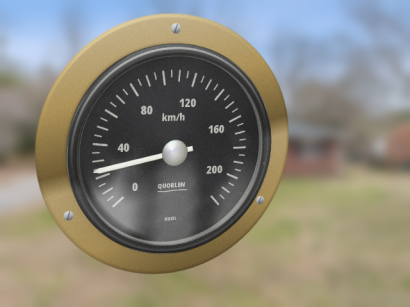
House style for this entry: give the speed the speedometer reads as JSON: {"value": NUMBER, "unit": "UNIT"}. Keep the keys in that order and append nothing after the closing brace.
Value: {"value": 25, "unit": "km/h"}
